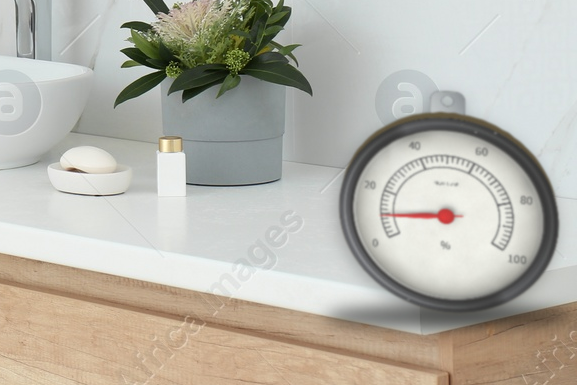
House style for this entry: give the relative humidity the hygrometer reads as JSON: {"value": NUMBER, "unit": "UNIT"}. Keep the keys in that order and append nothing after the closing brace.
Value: {"value": 10, "unit": "%"}
